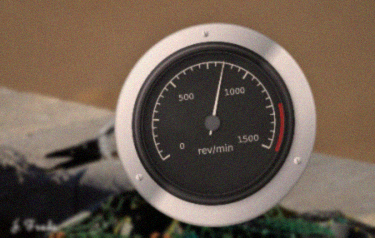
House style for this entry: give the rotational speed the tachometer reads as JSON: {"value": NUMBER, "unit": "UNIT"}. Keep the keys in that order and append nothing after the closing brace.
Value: {"value": 850, "unit": "rpm"}
